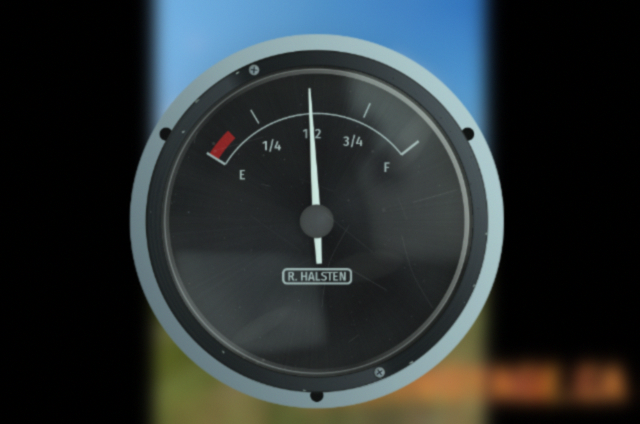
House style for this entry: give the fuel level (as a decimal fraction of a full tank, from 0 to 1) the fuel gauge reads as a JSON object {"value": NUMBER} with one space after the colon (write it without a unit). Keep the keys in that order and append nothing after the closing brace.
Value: {"value": 0.5}
